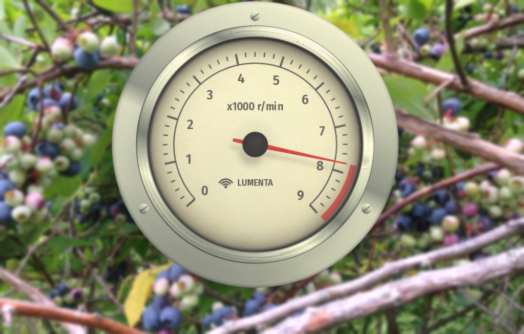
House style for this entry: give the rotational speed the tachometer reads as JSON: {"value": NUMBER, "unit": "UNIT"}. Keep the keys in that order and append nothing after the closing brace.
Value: {"value": 7800, "unit": "rpm"}
